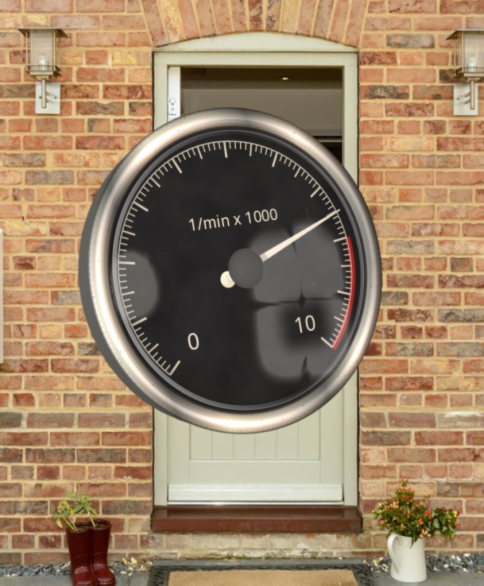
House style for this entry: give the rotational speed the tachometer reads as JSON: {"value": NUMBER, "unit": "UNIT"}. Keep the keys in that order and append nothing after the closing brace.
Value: {"value": 7500, "unit": "rpm"}
